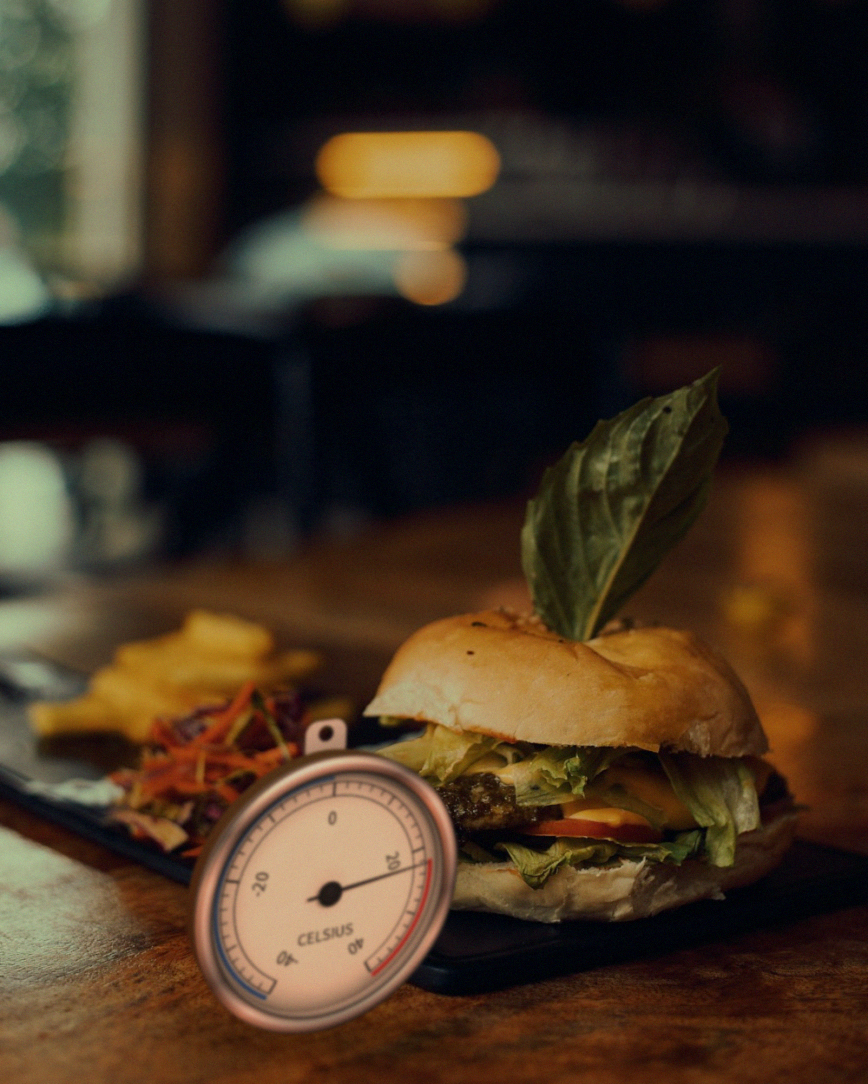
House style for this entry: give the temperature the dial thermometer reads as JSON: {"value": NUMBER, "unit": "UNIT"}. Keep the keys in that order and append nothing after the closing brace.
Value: {"value": 22, "unit": "°C"}
